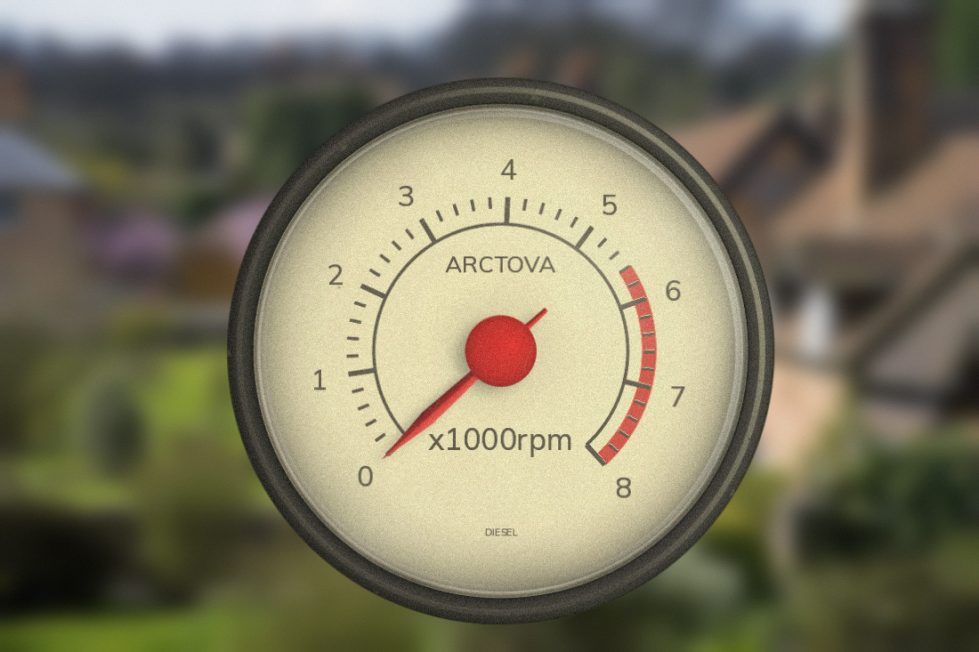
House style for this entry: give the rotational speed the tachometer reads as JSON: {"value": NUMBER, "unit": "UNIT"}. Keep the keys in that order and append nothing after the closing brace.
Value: {"value": 0, "unit": "rpm"}
